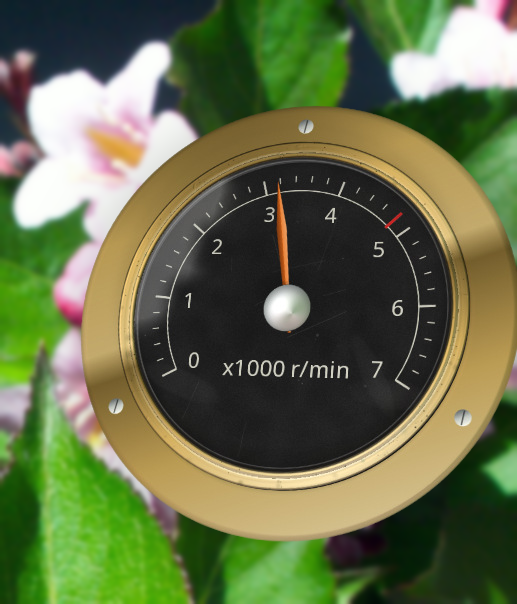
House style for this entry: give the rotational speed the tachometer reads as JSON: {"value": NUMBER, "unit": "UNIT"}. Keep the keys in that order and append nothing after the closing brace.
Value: {"value": 3200, "unit": "rpm"}
